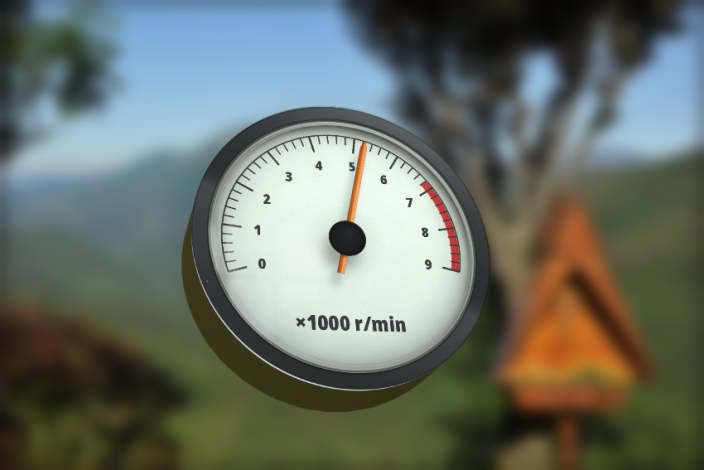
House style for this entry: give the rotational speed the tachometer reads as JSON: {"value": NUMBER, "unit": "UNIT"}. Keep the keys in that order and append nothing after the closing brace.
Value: {"value": 5200, "unit": "rpm"}
